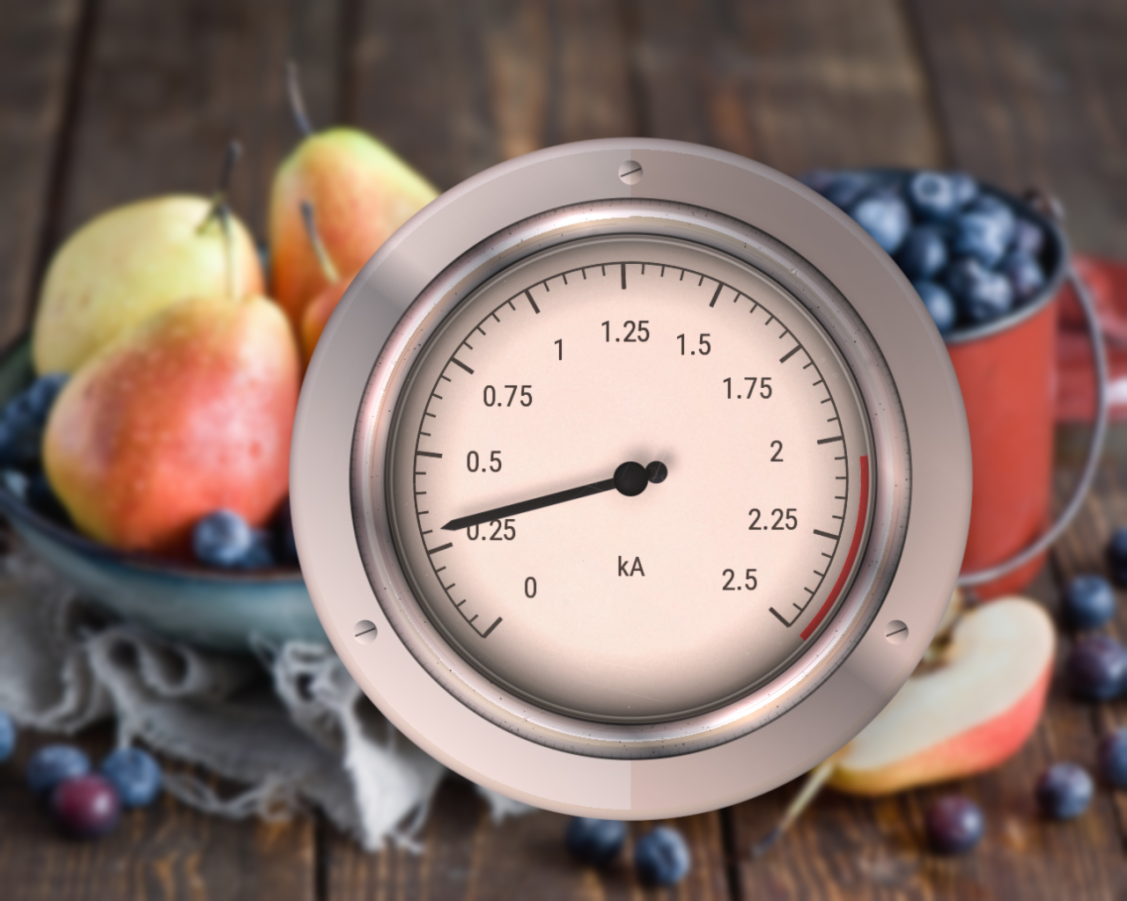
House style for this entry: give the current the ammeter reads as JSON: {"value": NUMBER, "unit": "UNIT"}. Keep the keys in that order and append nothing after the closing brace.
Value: {"value": 0.3, "unit": "kA"}
